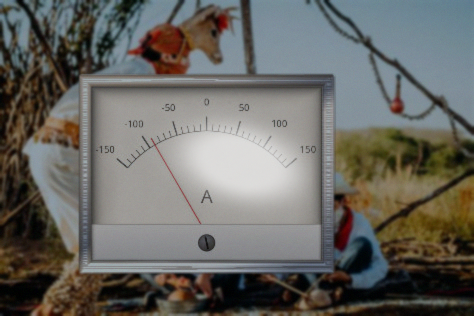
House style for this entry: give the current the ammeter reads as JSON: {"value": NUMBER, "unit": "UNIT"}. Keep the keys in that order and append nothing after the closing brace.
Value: {"value": -90, "unit": "A"}
